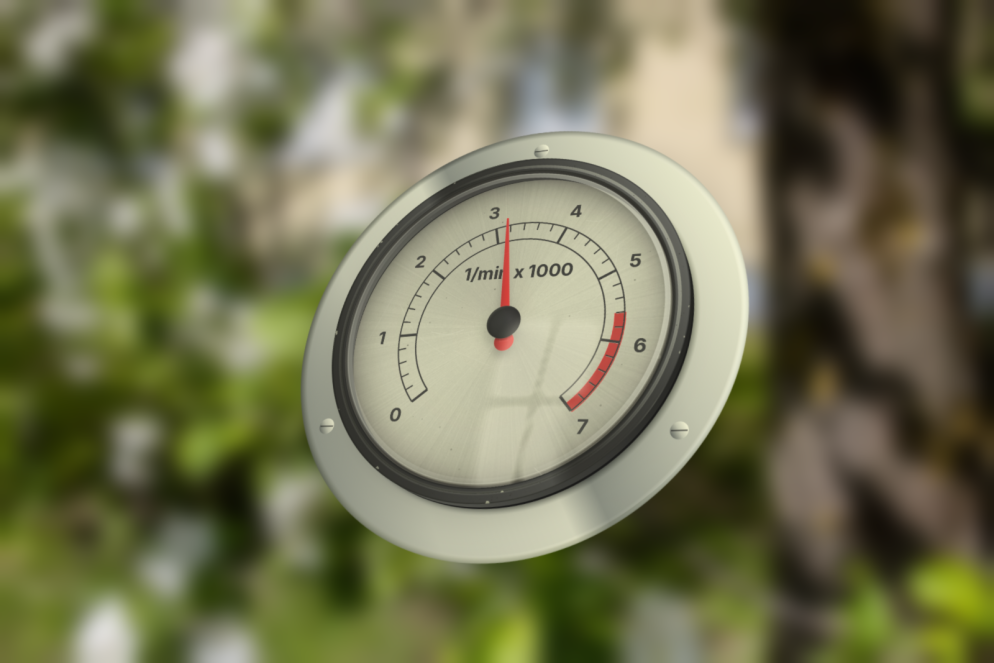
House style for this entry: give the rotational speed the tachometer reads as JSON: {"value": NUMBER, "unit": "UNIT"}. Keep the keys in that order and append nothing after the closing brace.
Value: {"value": 3200, "unit": "rpm"}
